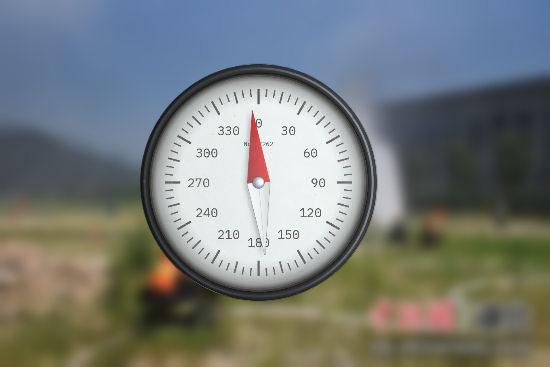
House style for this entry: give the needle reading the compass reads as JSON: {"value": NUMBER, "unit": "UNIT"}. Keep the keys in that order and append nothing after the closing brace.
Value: {"value": 355, "unit": "°"}
